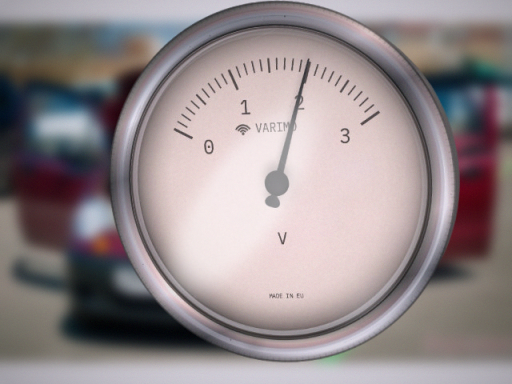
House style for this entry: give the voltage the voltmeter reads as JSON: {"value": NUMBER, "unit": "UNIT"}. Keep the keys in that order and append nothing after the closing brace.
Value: {"value": 2, "unit": "V"}
